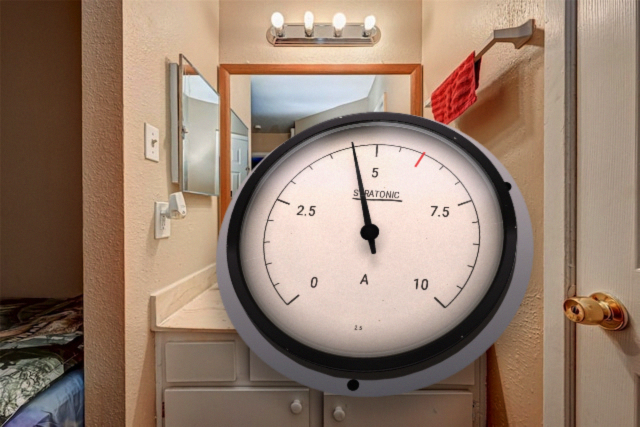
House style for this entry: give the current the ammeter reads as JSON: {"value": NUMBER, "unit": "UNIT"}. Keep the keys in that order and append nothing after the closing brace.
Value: {"value": 4.5, "unit": "A"}
